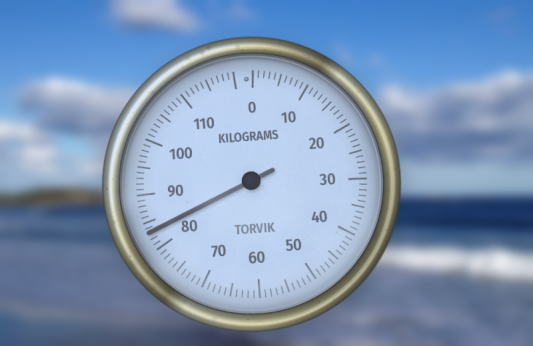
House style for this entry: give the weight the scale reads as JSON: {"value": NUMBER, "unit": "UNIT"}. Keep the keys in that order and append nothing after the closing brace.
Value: {"value": 83, "unit": "kg"}
